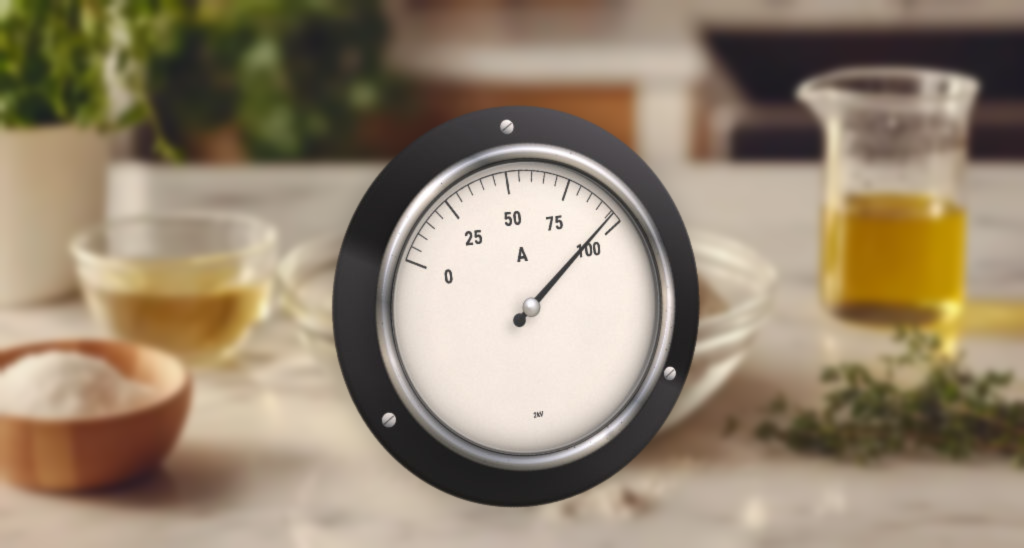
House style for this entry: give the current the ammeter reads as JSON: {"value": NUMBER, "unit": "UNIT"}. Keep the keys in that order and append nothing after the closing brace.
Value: {"value": 95, "unit": "A"}
